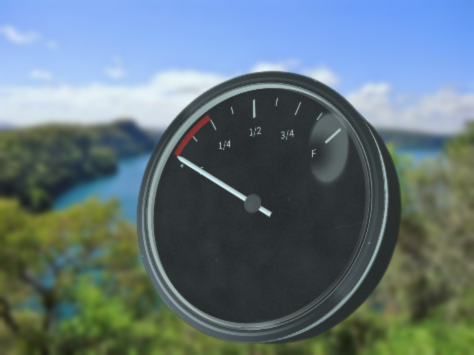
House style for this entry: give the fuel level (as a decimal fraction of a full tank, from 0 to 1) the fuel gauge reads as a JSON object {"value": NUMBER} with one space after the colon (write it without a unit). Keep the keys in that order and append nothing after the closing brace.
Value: {"value": 0}
